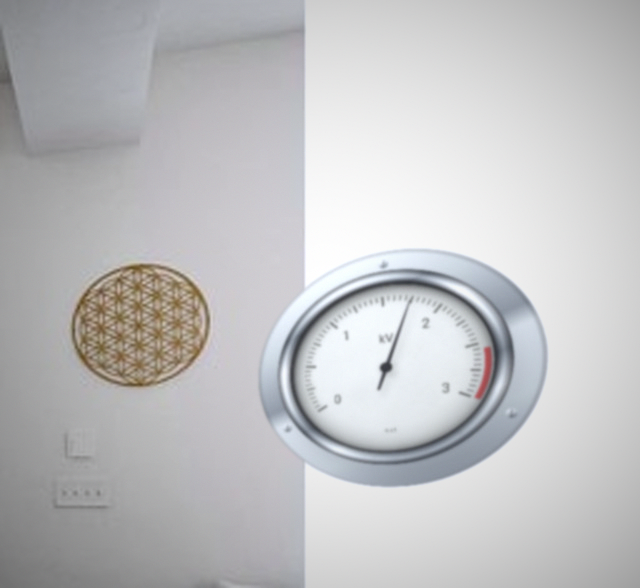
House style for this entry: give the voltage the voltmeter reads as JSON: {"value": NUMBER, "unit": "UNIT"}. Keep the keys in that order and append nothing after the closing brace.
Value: {"value": 1.75, "unit": "kV"}
